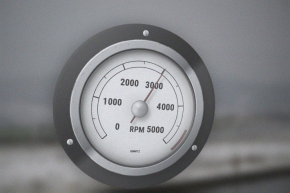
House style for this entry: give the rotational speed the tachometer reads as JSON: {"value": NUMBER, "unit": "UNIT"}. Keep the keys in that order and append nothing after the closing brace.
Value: {"value": 3000, "unit": "rpm"}
